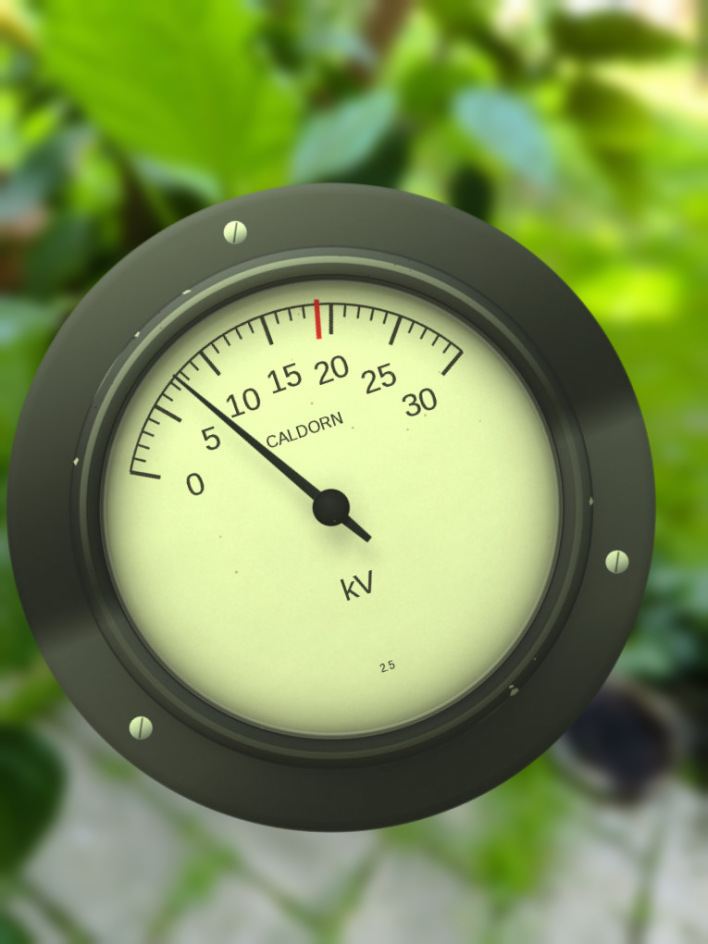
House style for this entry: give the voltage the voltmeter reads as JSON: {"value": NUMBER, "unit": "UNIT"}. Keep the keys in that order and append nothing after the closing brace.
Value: {"value": 7.5, "unit": "kV"}
